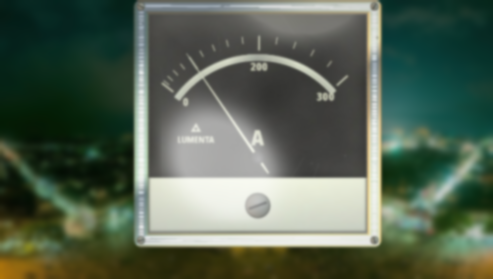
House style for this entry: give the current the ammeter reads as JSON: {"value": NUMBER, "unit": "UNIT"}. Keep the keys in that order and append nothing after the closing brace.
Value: {"value": 100, "unit": "A"}
